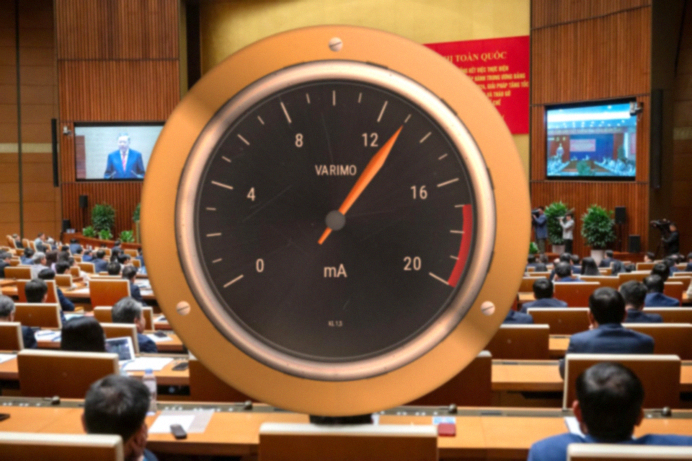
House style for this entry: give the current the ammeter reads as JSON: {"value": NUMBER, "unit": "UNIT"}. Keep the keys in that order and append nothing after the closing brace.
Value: {"value": 13, "unit": "mA"}
